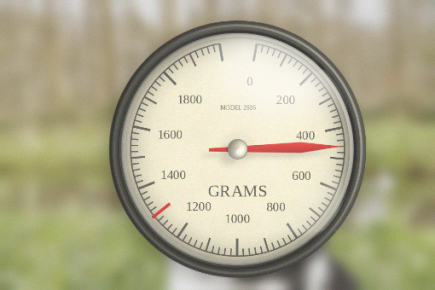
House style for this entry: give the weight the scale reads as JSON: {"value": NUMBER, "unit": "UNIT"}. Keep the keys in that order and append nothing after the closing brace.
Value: {"value": 460, "unit": "g"}
